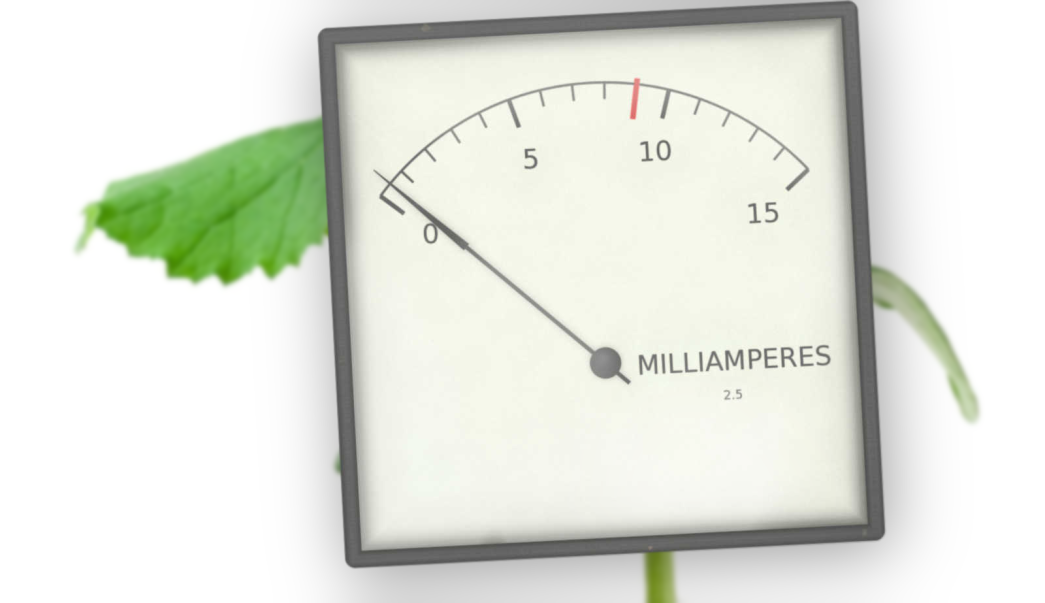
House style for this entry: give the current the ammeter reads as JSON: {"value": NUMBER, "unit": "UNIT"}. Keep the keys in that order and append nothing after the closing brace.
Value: {"value": 0.5, "unit": "mA"}
